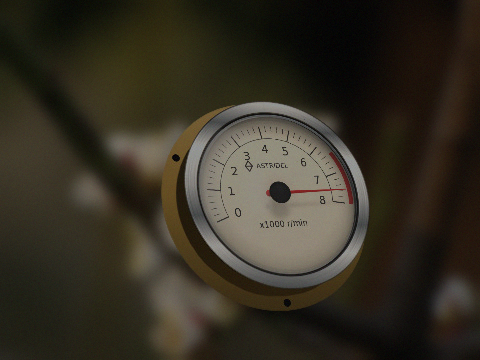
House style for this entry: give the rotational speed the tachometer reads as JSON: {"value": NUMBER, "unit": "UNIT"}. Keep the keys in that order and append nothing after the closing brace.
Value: {"value": 7600, "unit": "rpm"}
